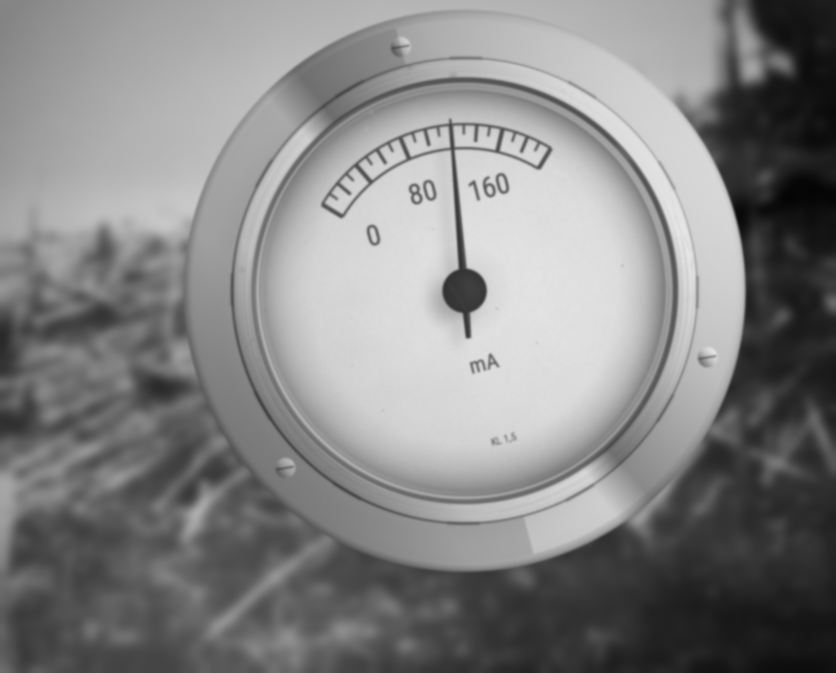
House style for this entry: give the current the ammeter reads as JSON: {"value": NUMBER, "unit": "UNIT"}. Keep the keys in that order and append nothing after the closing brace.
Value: {"value": 120, "unit": "mA"}
